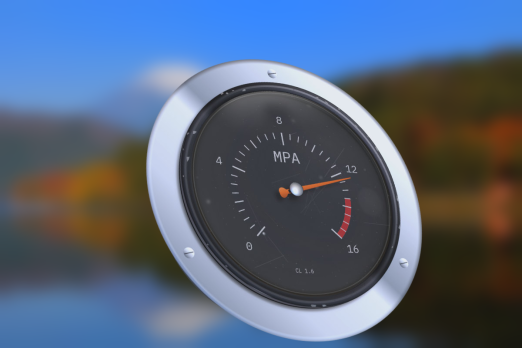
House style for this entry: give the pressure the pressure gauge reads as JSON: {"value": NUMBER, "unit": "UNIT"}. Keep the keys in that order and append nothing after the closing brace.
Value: {"value": 12.5, "unit": "MPa"}
